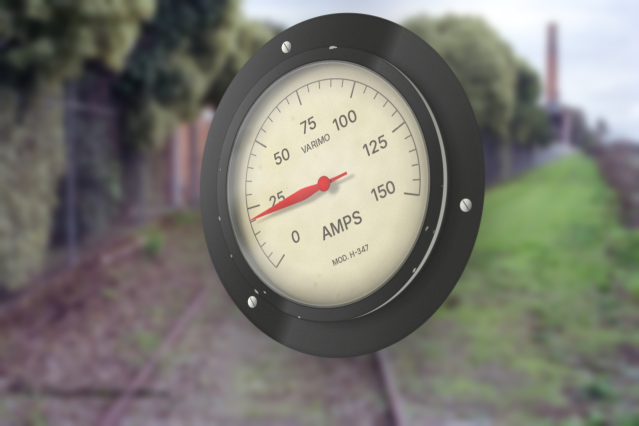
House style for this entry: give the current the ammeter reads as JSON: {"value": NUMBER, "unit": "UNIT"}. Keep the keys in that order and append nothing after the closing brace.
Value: {"value": 20, "unit": "A"}
